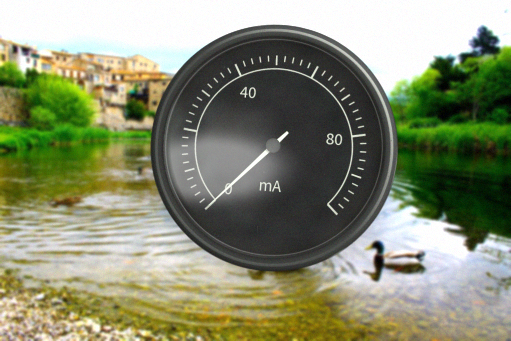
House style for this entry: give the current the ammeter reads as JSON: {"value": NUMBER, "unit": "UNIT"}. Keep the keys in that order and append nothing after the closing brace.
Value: {"value": 0, "unit": "mA"}
